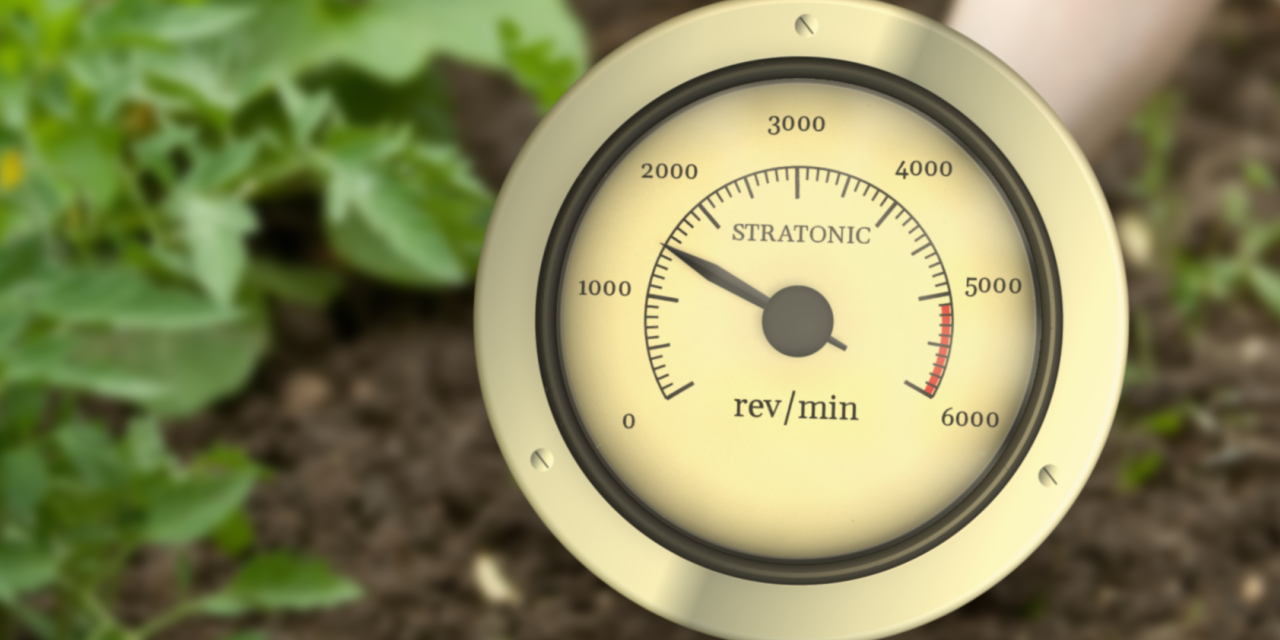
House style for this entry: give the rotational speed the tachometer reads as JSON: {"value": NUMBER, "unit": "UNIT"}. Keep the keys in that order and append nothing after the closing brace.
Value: {"value": 1500, "unit": "rpm"}
